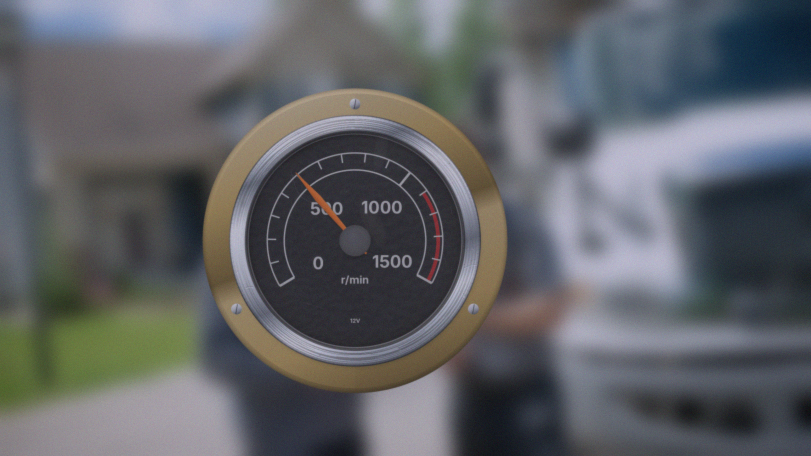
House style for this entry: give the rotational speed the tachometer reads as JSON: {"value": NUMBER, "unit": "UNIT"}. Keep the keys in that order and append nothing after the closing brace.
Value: {"value": 500, "unit": "rpm"}
